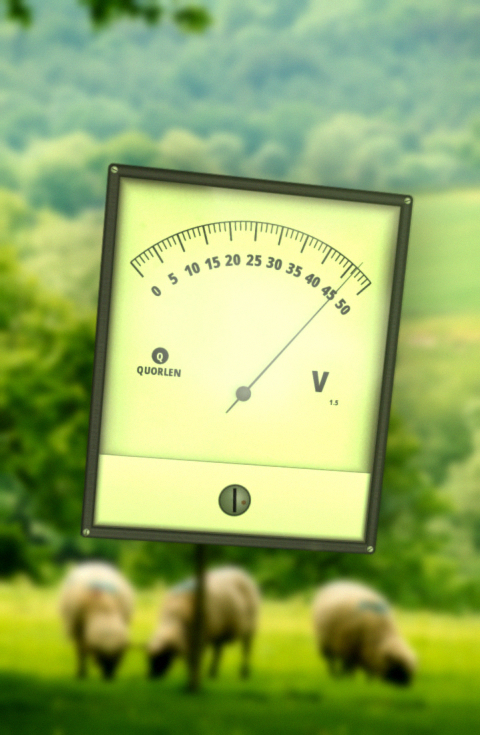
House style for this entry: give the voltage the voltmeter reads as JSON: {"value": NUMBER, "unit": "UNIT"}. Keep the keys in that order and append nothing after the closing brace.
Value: {"value": 46, "unit": "V"}
